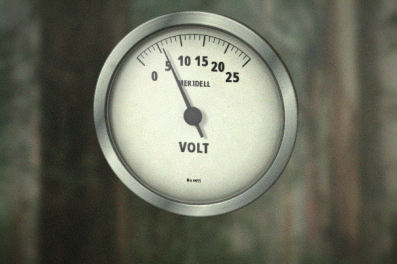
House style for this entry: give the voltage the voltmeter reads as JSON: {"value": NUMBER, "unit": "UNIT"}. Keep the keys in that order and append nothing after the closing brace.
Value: {"value": 6, "unit": "V"}
